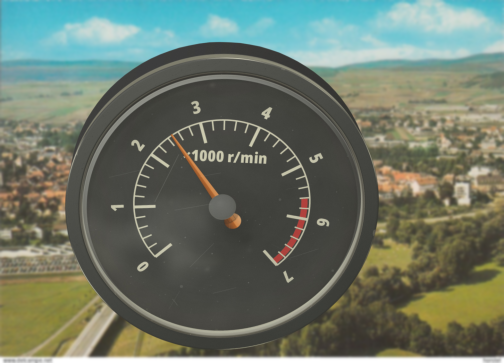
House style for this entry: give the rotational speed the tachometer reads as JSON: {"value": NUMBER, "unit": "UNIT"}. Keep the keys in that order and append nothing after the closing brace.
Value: {"value": 2500, "unit": "rpm"}
